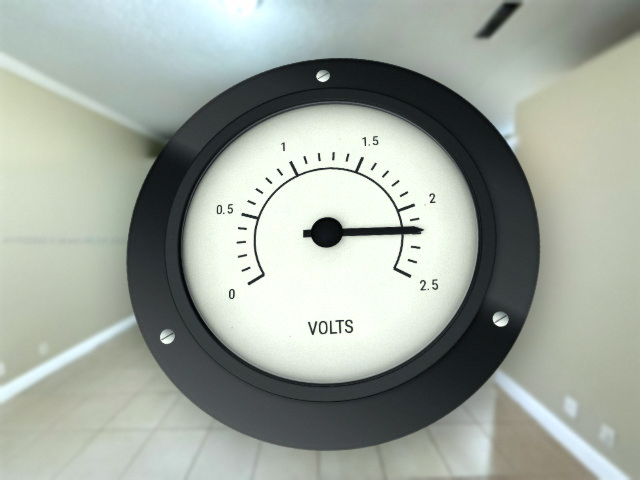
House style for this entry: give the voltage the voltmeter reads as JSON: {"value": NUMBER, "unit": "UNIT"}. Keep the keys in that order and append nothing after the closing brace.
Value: {"value": 2.2, "unit": "V"}
